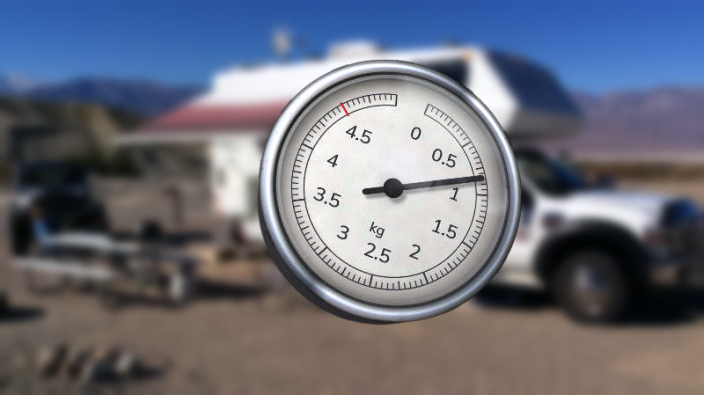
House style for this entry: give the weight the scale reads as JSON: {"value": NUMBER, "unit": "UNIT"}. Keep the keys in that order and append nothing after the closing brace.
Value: {"value": 0.85, "unit": "kg"}
